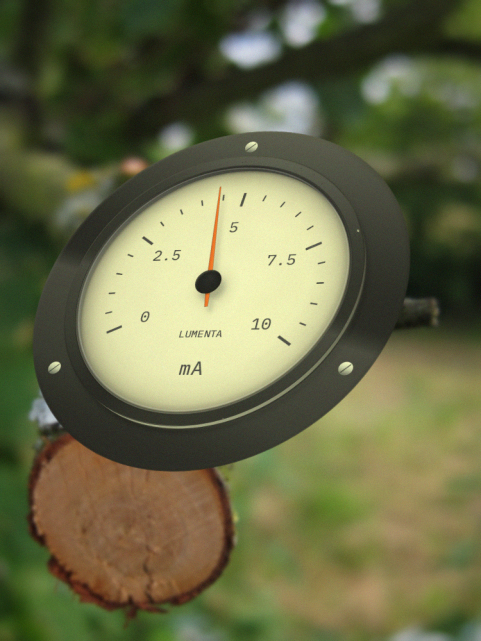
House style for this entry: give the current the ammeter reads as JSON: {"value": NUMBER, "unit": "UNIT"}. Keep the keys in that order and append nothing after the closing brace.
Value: {"value": 4.5, "unit": "mA"}
